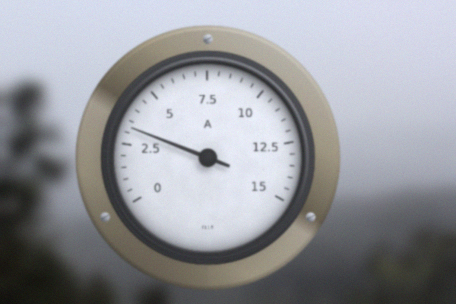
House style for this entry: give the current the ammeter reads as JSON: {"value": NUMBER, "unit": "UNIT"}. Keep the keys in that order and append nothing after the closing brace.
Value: {"value": 3.25, "unit": "A"}
